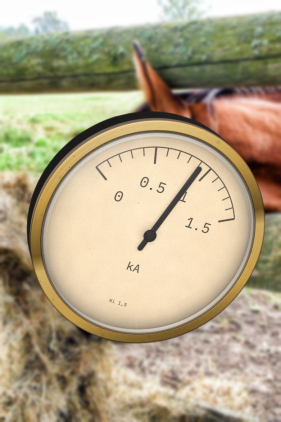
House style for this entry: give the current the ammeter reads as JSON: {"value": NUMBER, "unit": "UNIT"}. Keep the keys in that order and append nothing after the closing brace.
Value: {"value": 0.9, "unit": "kA"}
